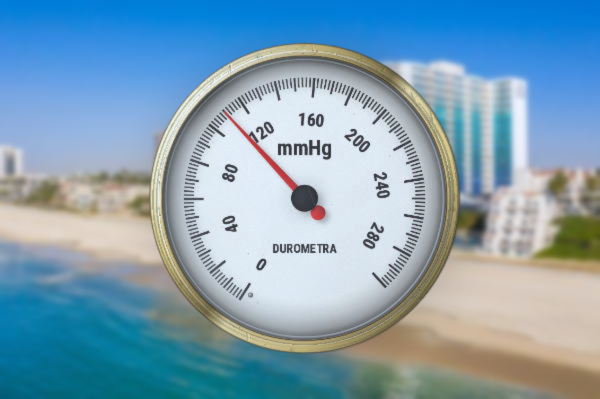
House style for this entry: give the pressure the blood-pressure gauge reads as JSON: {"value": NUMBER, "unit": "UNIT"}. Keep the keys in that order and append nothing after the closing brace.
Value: {"value": 110, "unit": "mmHg"}
